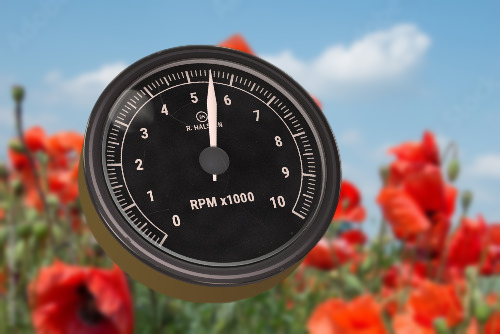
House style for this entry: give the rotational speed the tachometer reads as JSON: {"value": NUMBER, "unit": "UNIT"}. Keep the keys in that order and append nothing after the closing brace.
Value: {"value": 5500, "unit": "rpm"}
